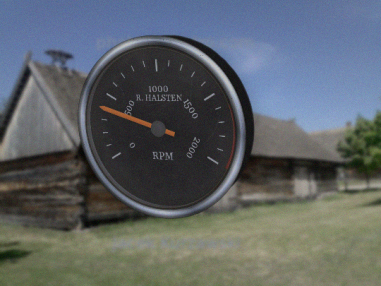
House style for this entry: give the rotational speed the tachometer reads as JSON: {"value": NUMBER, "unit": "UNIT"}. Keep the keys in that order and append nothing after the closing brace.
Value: {"value": 400, "unit": "rpm"}
